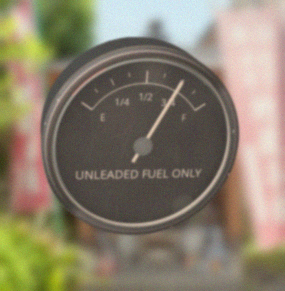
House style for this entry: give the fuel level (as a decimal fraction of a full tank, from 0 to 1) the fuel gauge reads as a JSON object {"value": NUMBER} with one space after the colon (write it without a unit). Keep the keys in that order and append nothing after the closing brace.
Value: {"value": 0.75}
